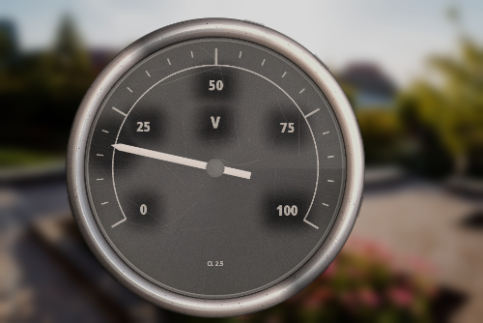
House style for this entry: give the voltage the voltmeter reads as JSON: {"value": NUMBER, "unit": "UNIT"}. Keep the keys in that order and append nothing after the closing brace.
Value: {"value": 17.5, "unit": "V"}
